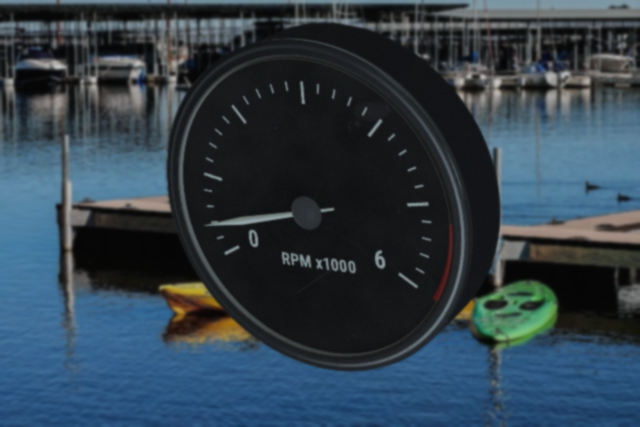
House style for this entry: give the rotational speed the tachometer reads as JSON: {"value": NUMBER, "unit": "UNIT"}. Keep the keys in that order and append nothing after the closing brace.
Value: {"value": 400, "unit": "rpm"}
